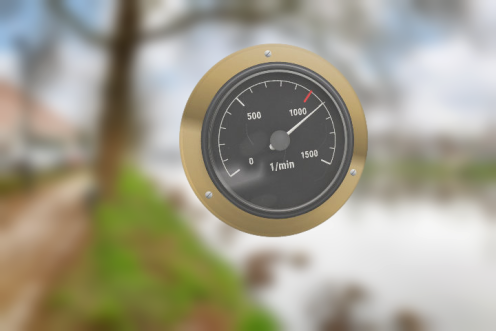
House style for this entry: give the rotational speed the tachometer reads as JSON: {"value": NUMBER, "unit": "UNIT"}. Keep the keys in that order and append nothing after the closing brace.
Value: {"value": 1100, "unit": "rpm"}
